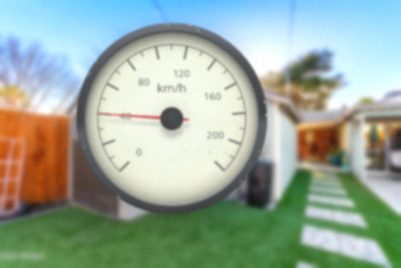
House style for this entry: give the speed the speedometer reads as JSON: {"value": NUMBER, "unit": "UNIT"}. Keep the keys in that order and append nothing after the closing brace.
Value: {"value": 40, "unit": "km/h"}
